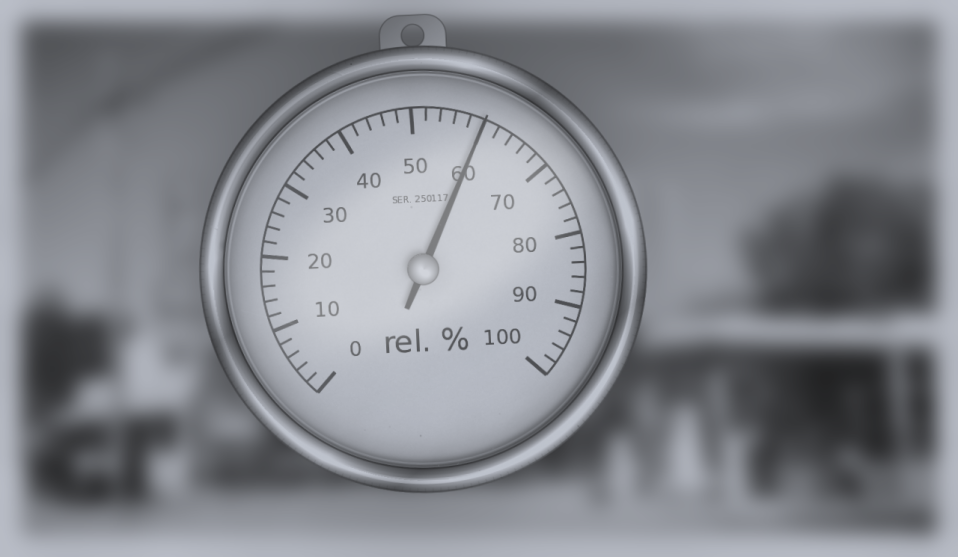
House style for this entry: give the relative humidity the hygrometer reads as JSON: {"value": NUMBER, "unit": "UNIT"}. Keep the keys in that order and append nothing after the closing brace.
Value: {"value": 60, "unit": "%"}
